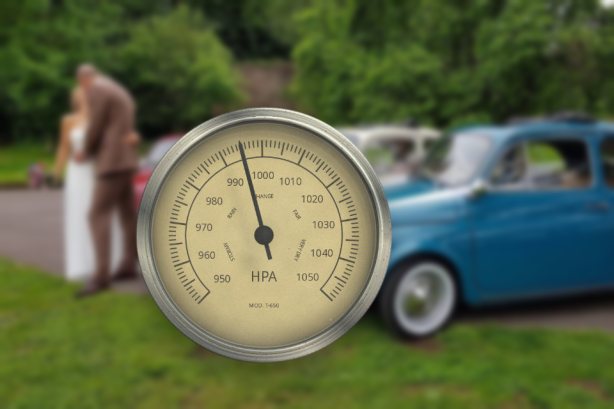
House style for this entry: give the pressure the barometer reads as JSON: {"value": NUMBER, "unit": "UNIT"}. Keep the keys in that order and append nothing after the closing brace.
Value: {"value": 995, "unit": "hPa"}
